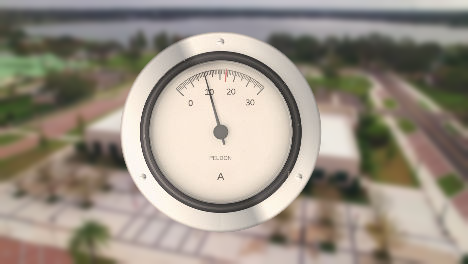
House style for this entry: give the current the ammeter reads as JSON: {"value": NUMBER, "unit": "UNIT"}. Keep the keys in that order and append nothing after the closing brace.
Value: {"value": 10, "unit": "A"}
